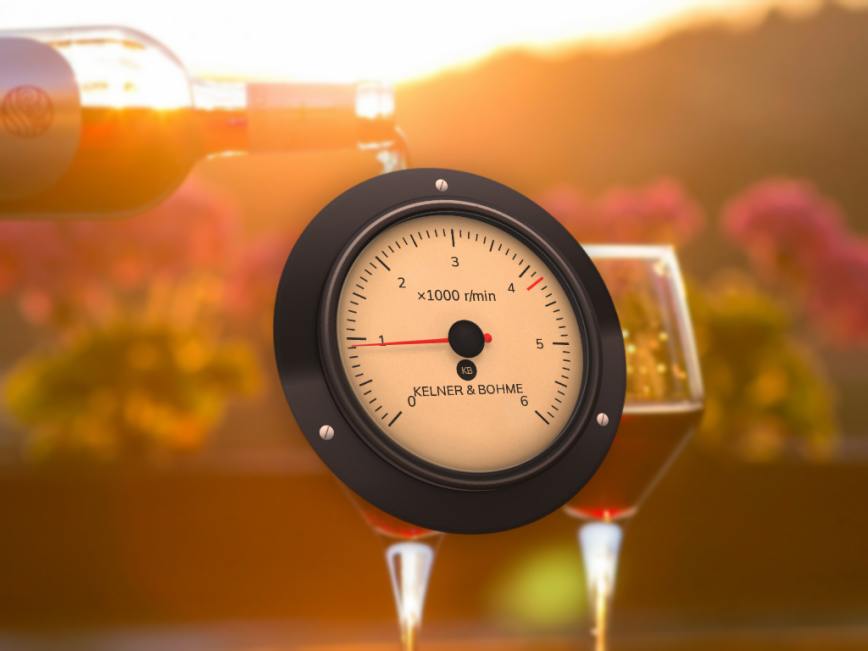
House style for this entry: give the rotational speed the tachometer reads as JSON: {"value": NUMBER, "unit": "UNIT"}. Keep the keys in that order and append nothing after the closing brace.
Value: {"value": 900, "unit": "rpm"}
